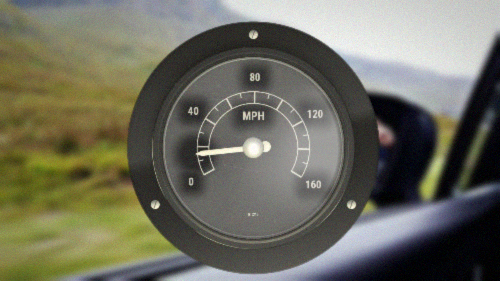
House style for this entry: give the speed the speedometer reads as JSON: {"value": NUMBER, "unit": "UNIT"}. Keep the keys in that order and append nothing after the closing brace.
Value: {"value": 15, "unit": "mph"}
